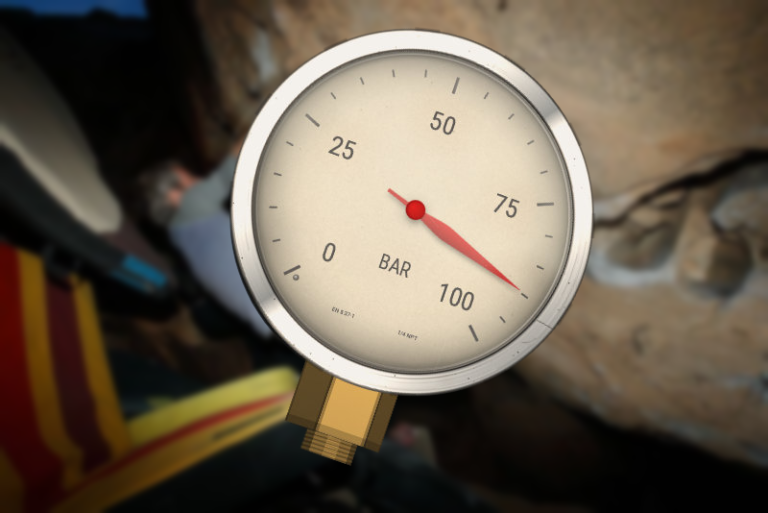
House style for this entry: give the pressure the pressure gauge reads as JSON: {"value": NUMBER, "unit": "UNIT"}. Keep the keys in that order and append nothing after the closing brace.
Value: {"value": 90, "unit": "bar"}
